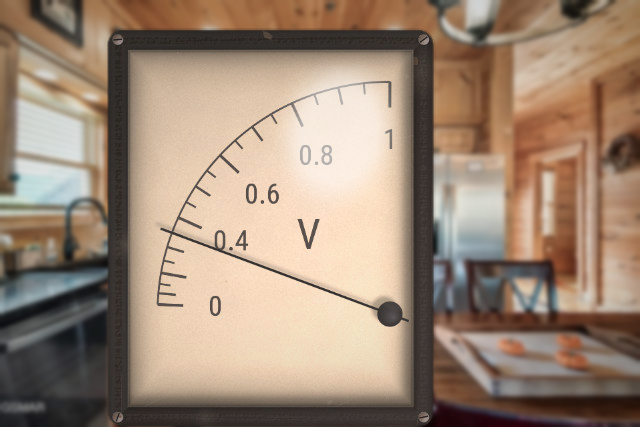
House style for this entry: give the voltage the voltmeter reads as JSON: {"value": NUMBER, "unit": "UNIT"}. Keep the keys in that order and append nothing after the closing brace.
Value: {"value": 0.35, "unit": "V"}
